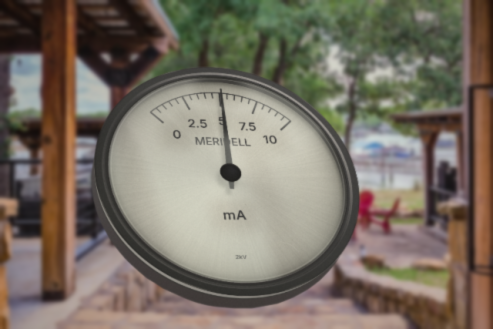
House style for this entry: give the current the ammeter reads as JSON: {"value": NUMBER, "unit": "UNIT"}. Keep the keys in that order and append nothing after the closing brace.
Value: {"value": 5, "unit": "mA"}
